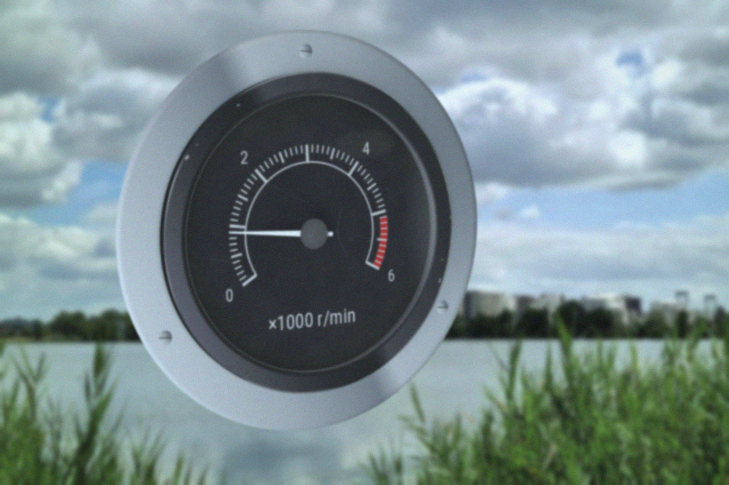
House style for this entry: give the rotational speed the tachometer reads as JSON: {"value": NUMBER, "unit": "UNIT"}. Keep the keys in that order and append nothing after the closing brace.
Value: {"value": 900, "unit": "rpm"}
